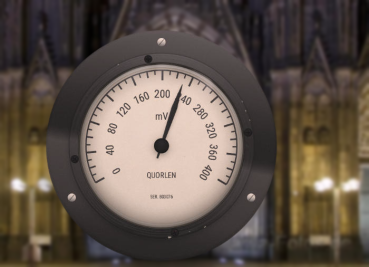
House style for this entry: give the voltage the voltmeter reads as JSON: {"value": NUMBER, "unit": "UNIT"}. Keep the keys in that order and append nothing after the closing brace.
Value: {"value": 230, "unit": "mV"}
